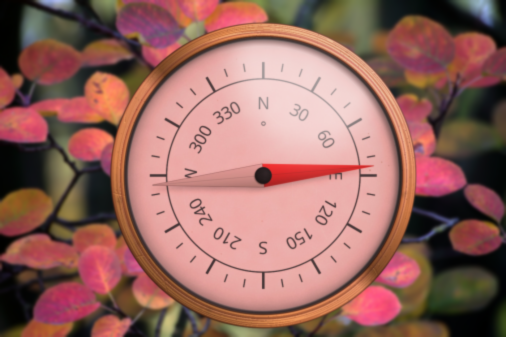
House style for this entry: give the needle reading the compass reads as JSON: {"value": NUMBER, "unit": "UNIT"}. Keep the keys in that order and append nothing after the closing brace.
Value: {"value": 85, "unit": "°"}
